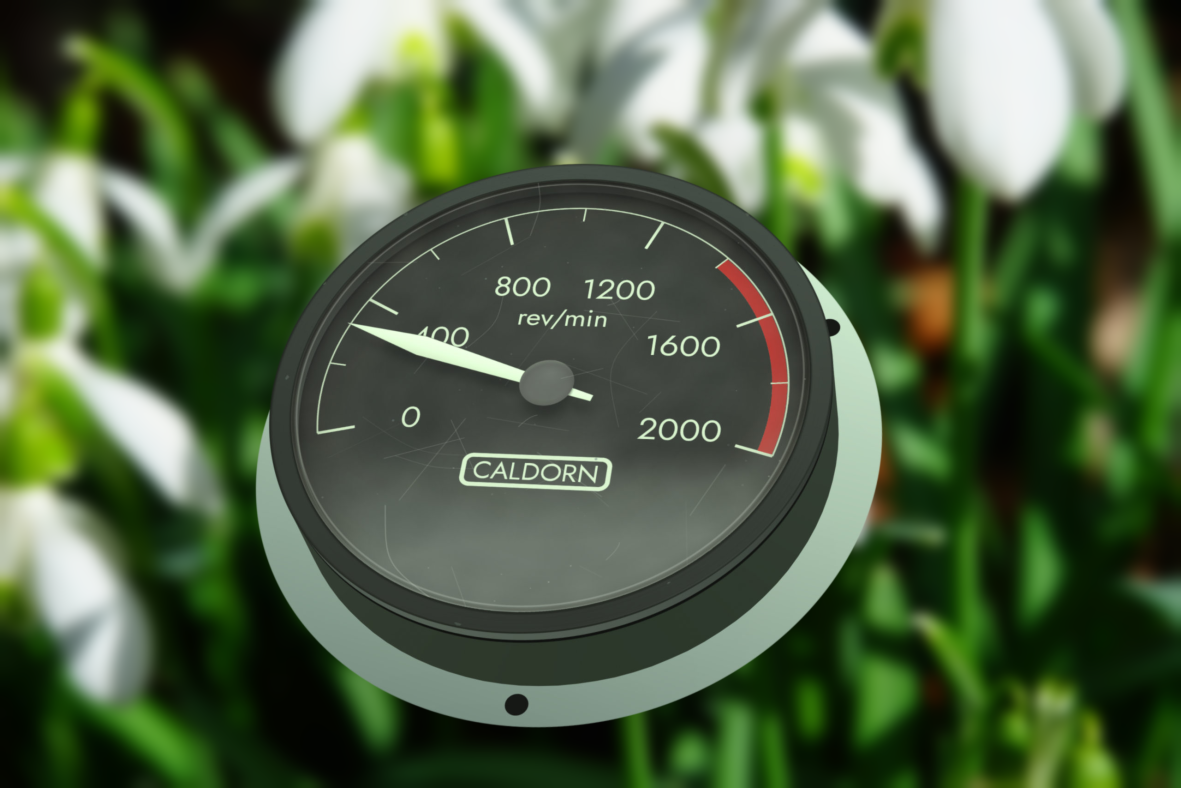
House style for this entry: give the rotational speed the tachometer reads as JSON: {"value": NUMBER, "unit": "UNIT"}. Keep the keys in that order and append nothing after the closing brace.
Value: {"value": 300, "unit": "rpm"}
